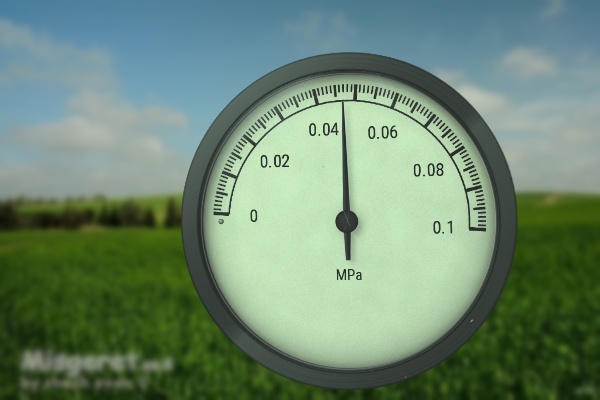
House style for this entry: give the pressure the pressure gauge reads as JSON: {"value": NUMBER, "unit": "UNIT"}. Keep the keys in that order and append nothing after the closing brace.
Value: {"value": 0.047, "unit": "MPa"}
